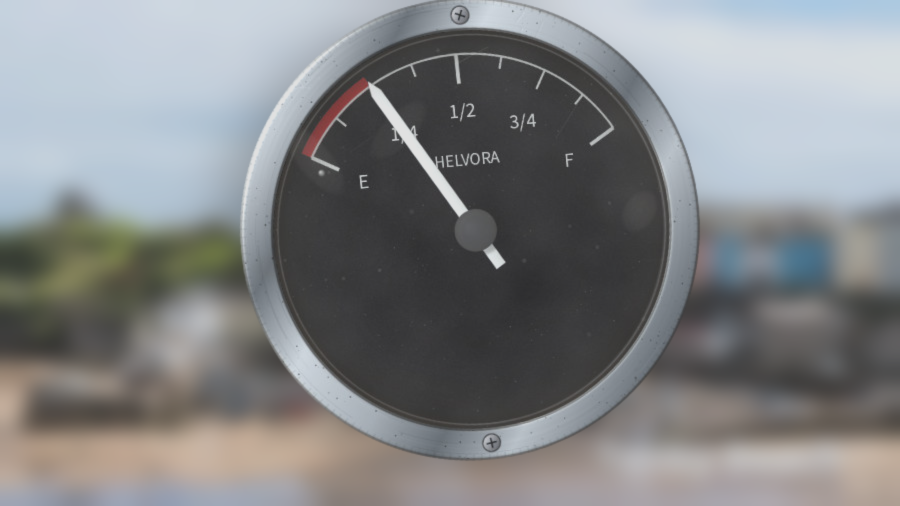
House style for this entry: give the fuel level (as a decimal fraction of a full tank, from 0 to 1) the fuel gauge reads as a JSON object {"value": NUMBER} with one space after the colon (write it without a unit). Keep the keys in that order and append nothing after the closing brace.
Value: {"value": 0.25}
